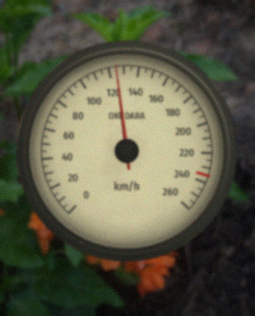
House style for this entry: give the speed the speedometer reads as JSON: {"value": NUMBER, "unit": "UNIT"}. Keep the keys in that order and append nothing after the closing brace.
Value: {"value": 125, "unit": "km/h"}
